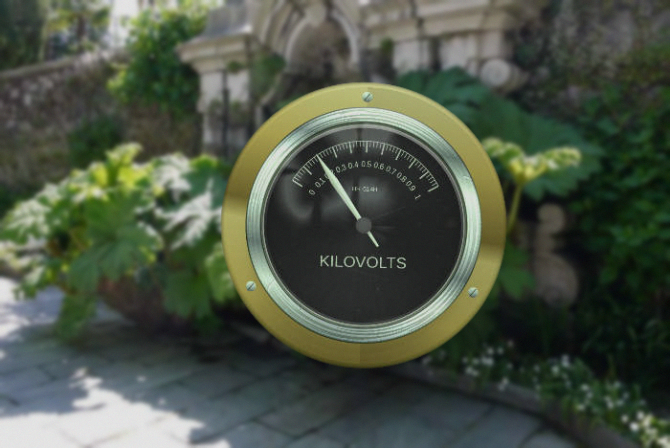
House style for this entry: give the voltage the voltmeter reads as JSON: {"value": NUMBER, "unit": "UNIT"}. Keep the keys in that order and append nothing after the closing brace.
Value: {"value": 0.2, "unit": "kV"}
